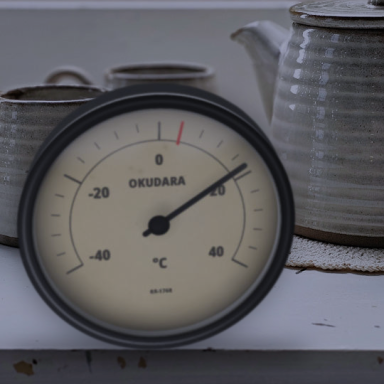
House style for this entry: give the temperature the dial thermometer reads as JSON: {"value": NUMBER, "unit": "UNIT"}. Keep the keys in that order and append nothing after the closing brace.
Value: {"value": 18, "unit": "°C"}
